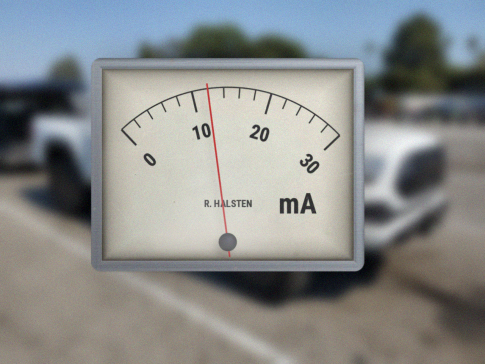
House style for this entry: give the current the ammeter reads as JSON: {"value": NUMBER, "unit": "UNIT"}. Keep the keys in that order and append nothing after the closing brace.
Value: {"value": 12, "unit": "mA"}
